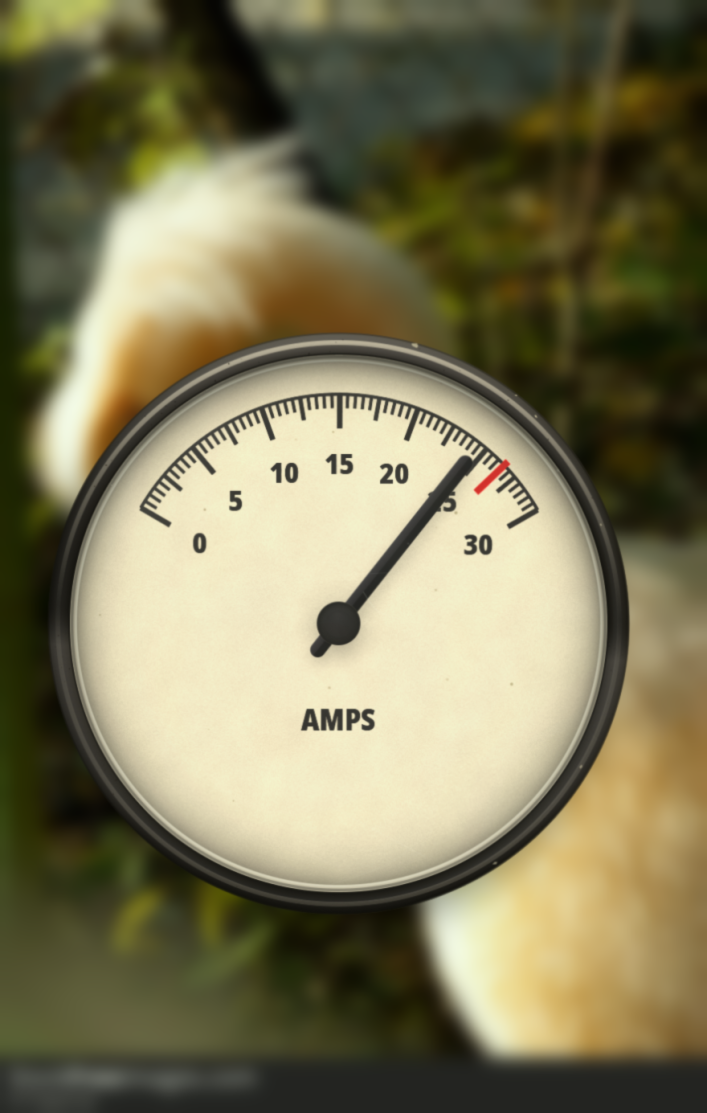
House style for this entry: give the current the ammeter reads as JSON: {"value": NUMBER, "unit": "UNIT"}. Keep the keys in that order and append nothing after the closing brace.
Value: {"value": 24.5, "unit": "A"}
